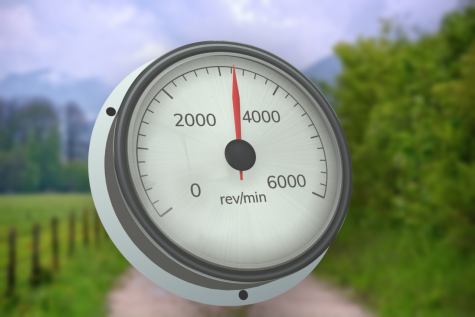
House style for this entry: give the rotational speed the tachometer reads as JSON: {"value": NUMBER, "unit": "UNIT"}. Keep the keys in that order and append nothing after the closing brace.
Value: {"value": 3200, "unit": "rpm"}
